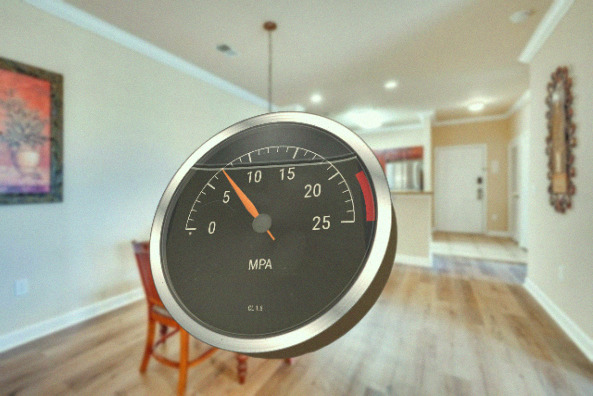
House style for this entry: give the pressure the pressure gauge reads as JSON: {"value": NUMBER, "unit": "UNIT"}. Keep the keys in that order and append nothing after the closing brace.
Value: {"value": 7, "unit": "MPa"}
